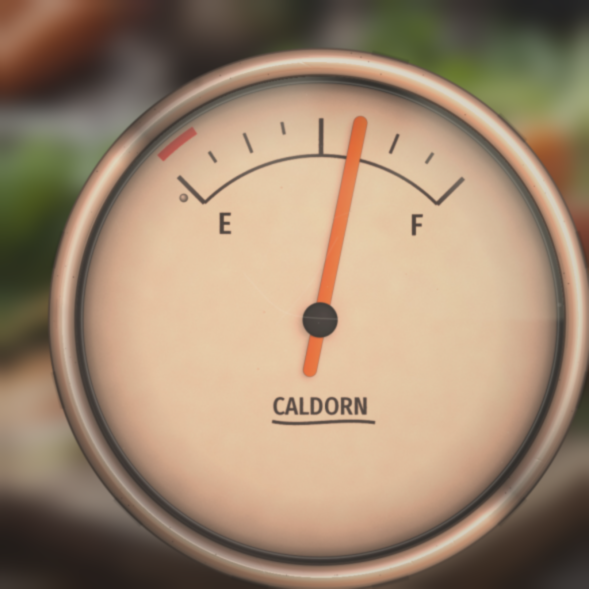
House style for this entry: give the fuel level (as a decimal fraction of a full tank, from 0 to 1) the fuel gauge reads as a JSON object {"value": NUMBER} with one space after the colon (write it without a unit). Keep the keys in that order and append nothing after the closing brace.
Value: {"value": 0.625}
